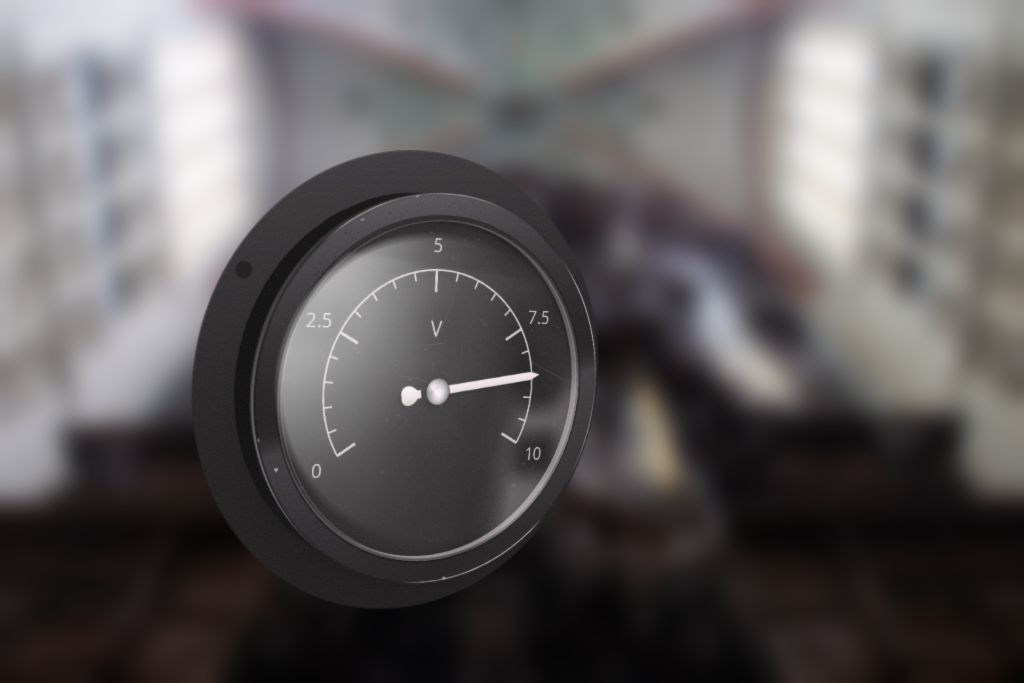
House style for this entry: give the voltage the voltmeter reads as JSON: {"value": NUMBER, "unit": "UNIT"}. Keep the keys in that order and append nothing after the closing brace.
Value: {"value": 8.5, "unit": "V"}
